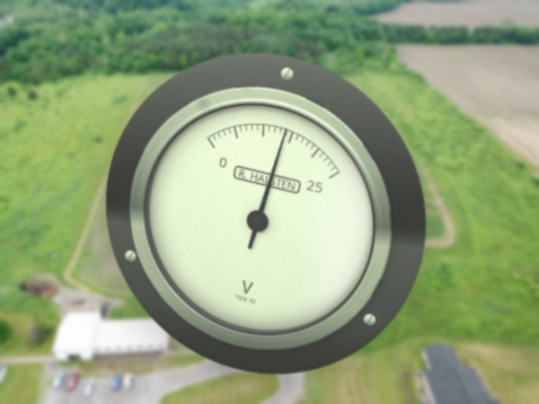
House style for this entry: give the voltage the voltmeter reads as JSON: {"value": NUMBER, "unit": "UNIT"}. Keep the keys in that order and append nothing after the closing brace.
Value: {"value": 14, "unit": "V"}
